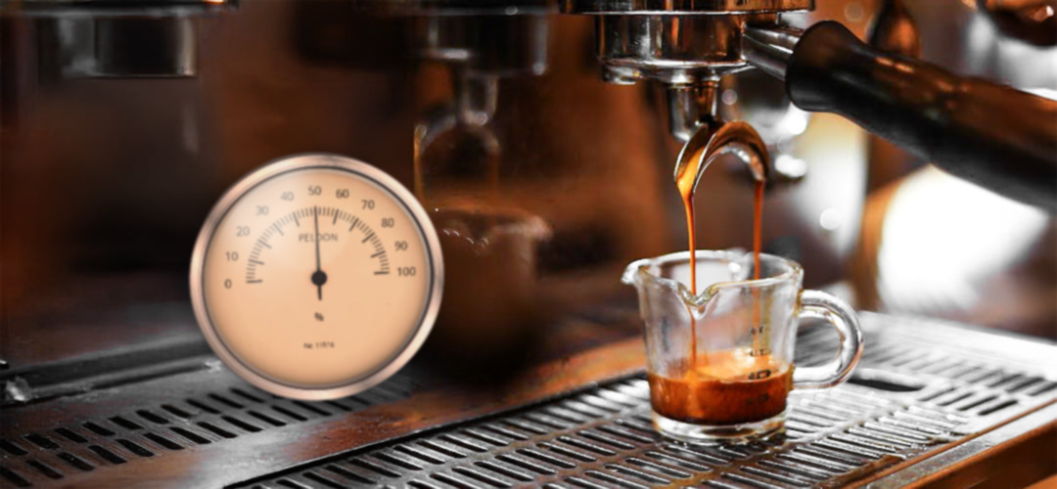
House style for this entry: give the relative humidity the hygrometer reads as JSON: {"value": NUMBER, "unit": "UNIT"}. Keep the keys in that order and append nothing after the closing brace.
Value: {"value": 50, "unit": "%"}
